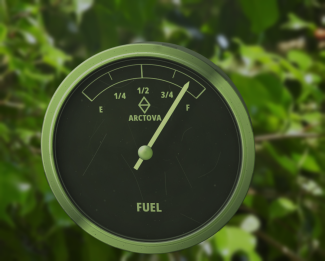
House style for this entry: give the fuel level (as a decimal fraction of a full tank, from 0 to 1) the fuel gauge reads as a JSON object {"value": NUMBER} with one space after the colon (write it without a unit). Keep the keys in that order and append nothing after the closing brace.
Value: {"value": 0.875}
